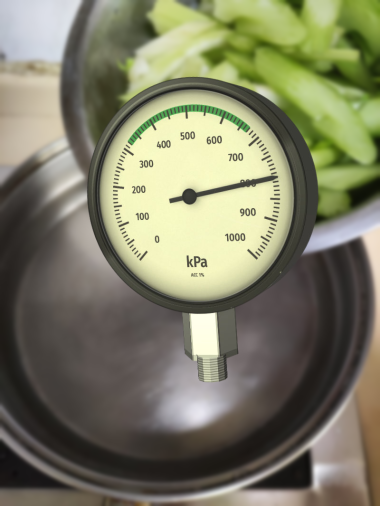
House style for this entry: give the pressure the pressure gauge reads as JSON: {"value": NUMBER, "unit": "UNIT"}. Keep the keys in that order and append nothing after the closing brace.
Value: {"value": 800, "unit": "kPa"}
